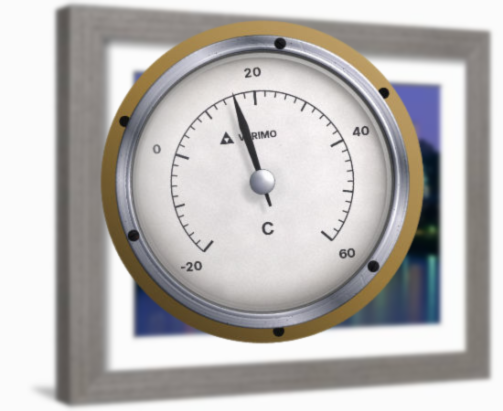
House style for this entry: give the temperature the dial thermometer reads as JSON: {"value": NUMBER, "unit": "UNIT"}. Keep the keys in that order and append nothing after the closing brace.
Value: {"value": 16, "unit": "°C"}
